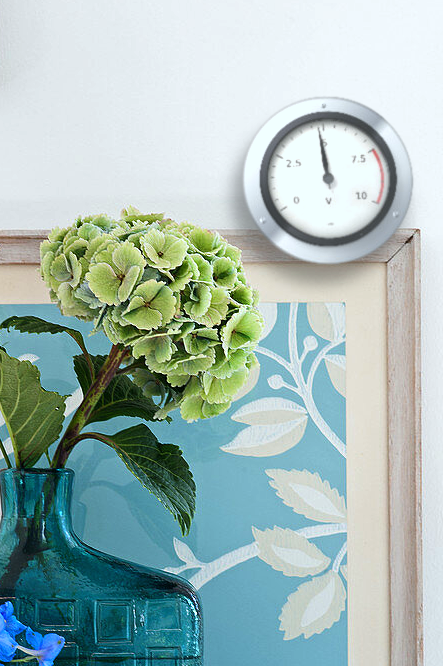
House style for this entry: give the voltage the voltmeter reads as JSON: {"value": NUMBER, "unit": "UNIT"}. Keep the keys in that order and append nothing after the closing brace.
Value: {"value": 4.75, "unit": "V"}
